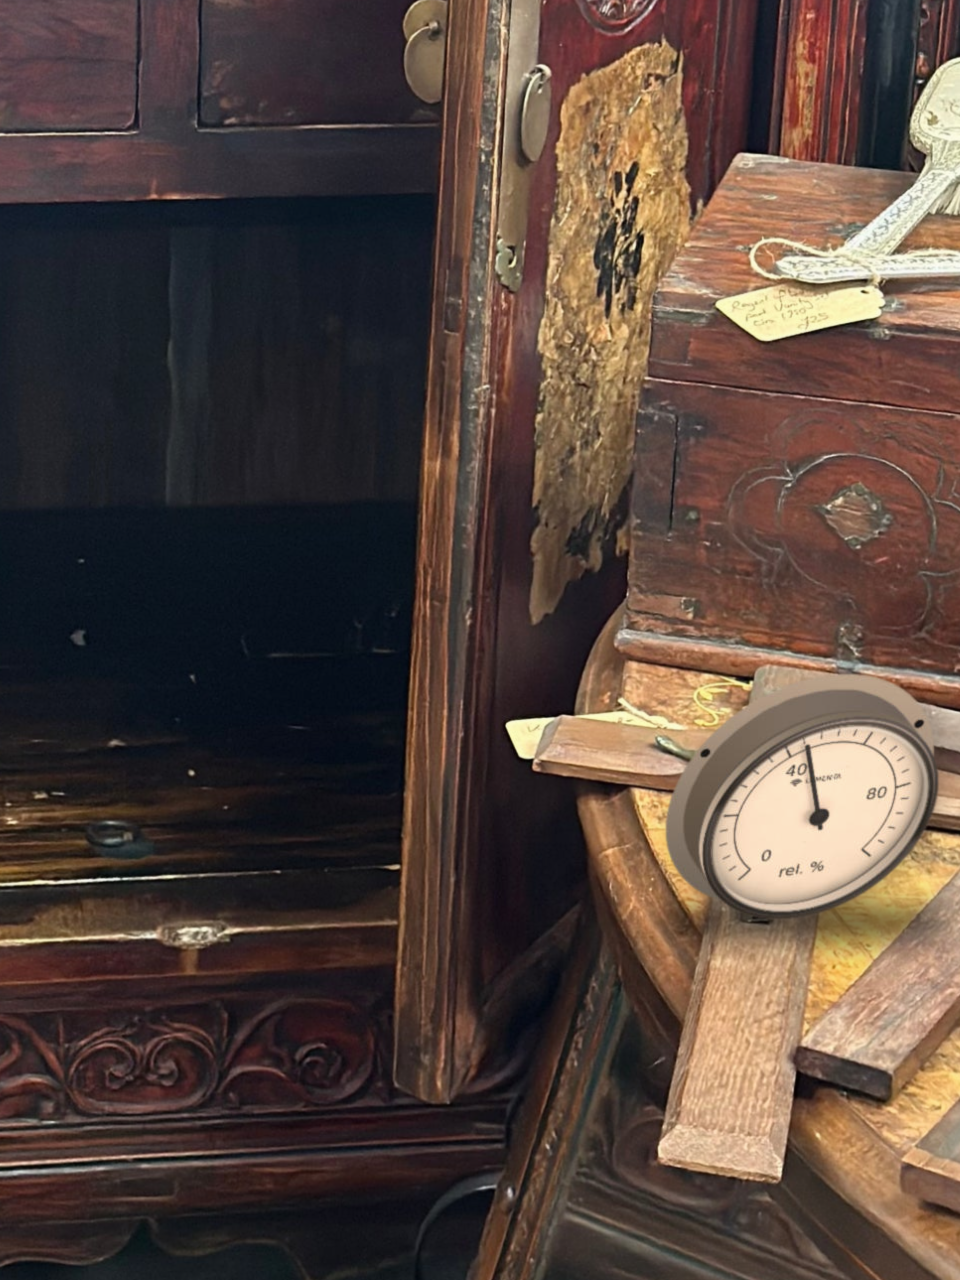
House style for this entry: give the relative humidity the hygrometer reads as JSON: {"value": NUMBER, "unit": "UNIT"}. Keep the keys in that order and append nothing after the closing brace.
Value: {"value": 44, "unit": "%"}
